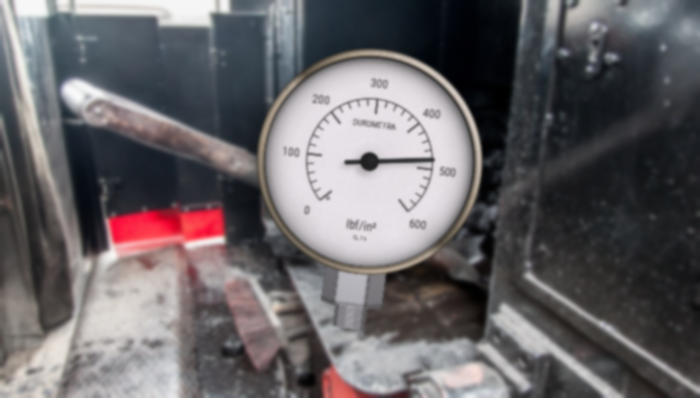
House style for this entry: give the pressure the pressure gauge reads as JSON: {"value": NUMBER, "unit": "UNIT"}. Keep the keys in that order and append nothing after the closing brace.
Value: {"value": 480, "unit": "psi"}
